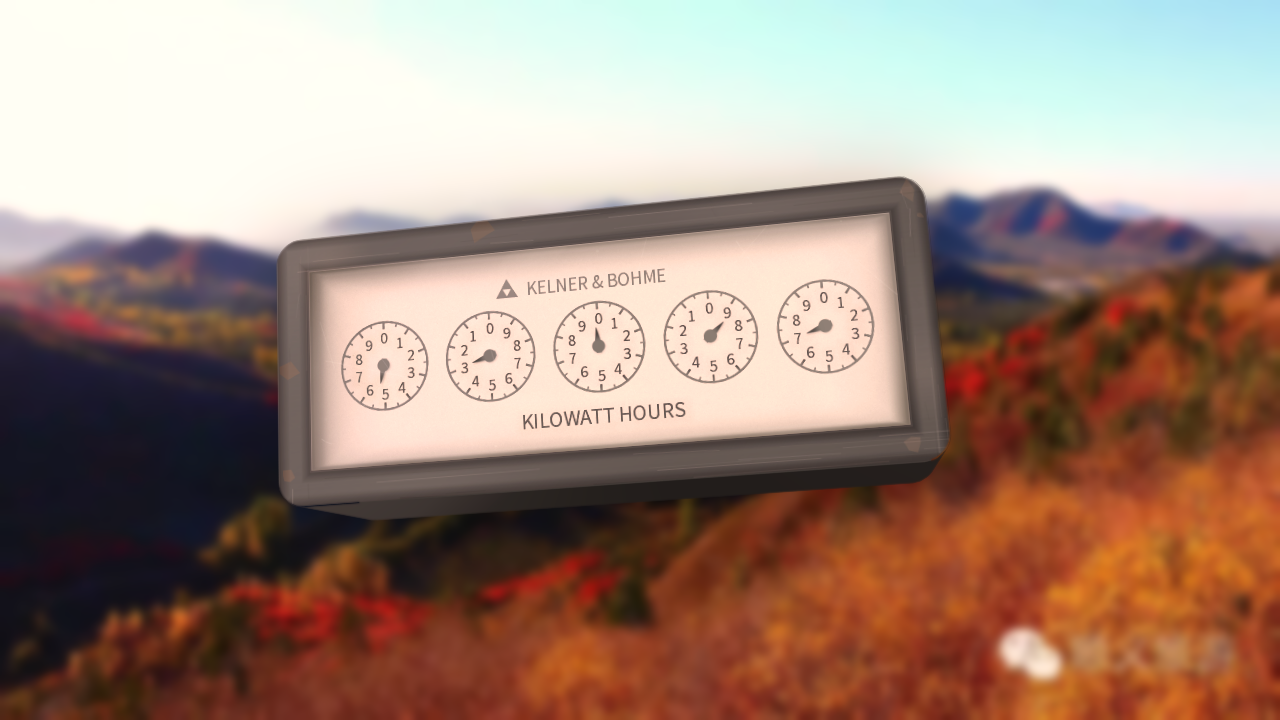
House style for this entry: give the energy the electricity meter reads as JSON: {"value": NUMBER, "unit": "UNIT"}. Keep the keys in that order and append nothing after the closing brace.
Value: {"value": 52987, "unit": "kWh"}
